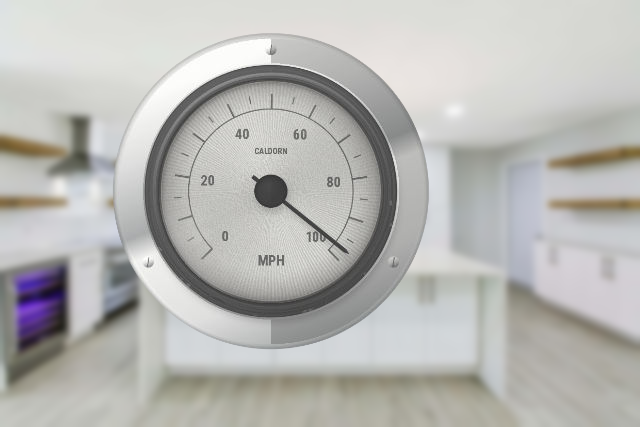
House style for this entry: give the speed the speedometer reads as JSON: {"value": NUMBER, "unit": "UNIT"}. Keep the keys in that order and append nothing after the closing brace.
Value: {"value": 97.5, "unit": "mph"}
